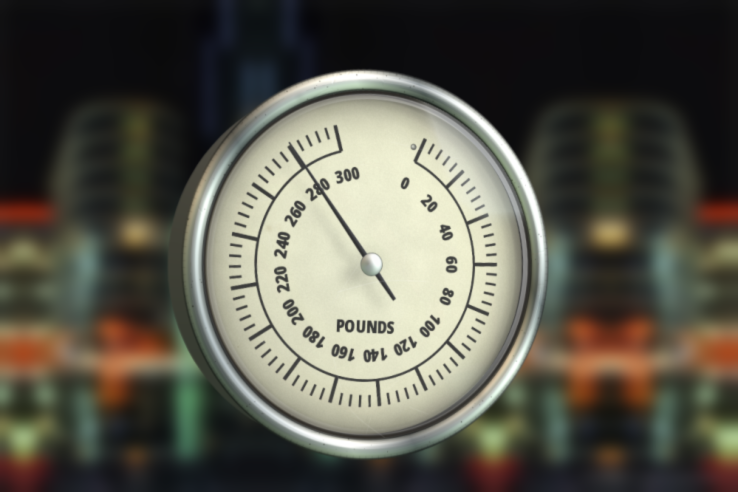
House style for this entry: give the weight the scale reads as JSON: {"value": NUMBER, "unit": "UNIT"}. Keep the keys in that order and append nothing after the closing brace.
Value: {"value": 280, "unit": "lb"}
